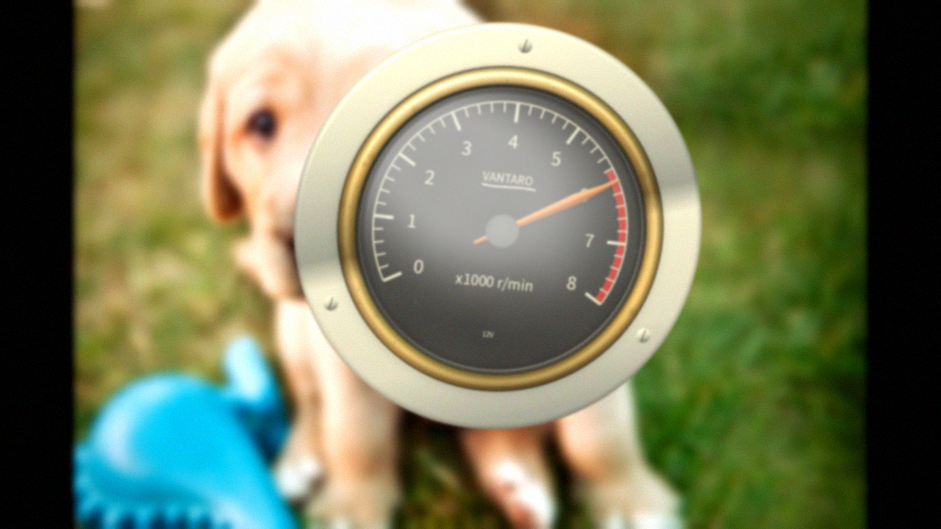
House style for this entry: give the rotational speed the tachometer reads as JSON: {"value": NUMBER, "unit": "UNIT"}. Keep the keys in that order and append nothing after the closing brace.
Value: {"value": 6000, "unit": "rpm"}
